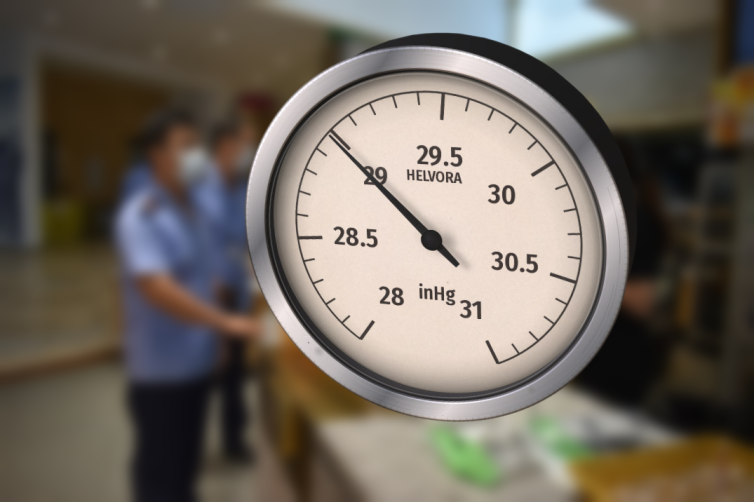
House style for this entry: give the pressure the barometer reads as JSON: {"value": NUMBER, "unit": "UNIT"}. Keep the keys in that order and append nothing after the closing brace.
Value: {"value": 29, "unit": "inHg"}
